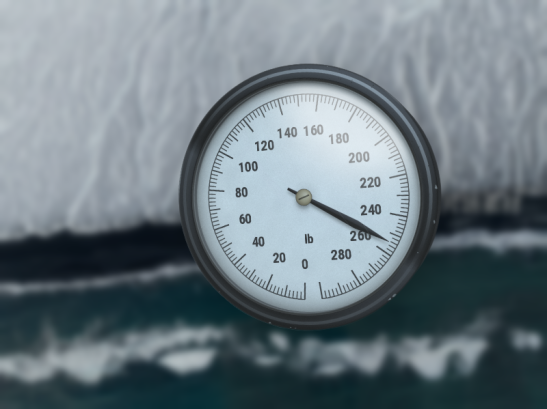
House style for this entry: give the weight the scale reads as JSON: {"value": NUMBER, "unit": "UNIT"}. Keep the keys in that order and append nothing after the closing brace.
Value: {"value": 254, "unit": "lb"}
